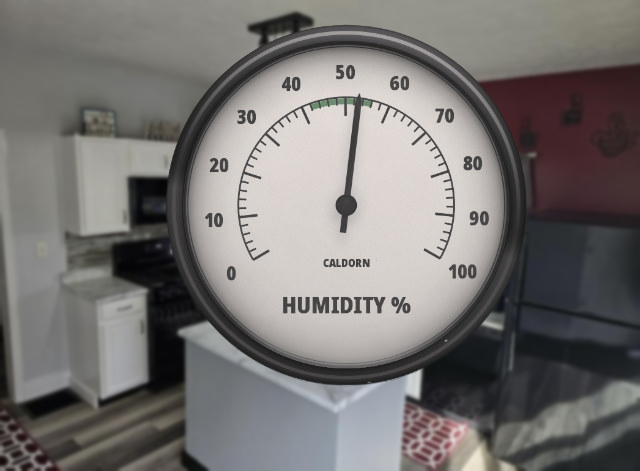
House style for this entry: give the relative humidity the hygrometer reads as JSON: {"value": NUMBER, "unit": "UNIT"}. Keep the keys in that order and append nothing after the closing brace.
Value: {"value": 53, "unit": "%"}
